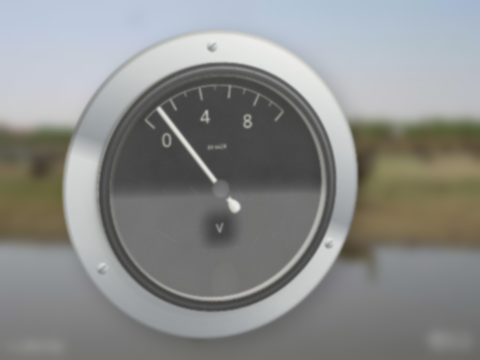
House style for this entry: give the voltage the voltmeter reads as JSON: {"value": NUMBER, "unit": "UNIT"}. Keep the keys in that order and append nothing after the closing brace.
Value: {"value": 1, "unit": "V"}
